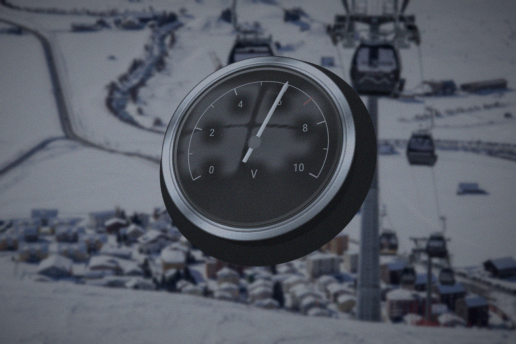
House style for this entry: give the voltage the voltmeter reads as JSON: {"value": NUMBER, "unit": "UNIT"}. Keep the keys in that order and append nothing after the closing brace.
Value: {"value": 6, "unit": "V"}
